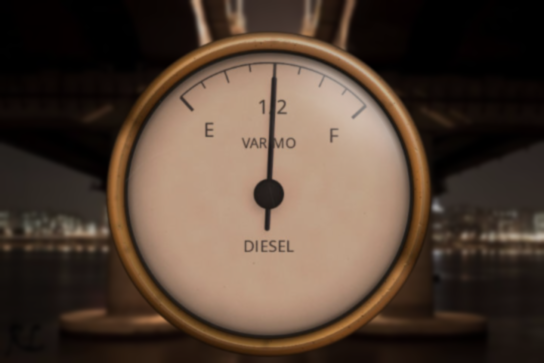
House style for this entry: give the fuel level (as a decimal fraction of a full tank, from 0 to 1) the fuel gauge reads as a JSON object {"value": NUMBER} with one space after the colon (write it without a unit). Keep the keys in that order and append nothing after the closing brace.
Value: {"value": 0.5}
